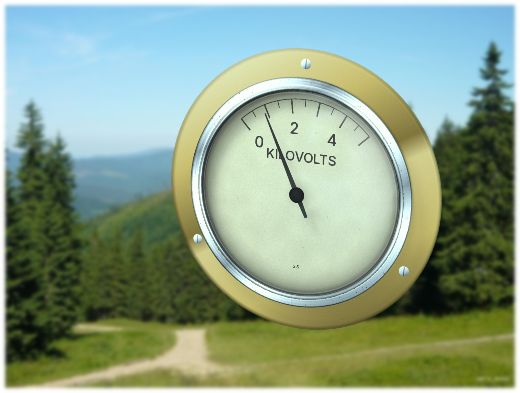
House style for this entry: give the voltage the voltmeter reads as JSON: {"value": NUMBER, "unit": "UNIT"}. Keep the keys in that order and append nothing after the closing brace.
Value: {"value": 1, "unit": "kV"}
